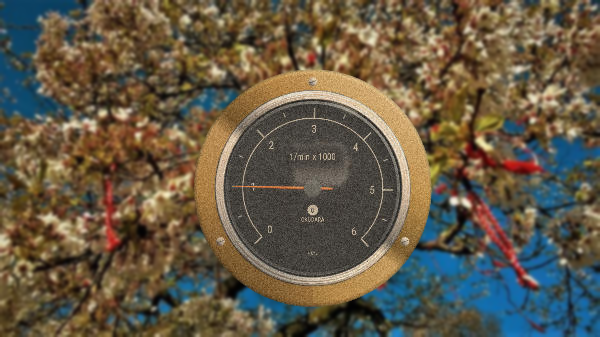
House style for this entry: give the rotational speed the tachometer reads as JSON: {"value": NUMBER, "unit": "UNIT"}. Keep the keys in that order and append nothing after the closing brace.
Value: {"value": 1000, "unit": "rpm"}
